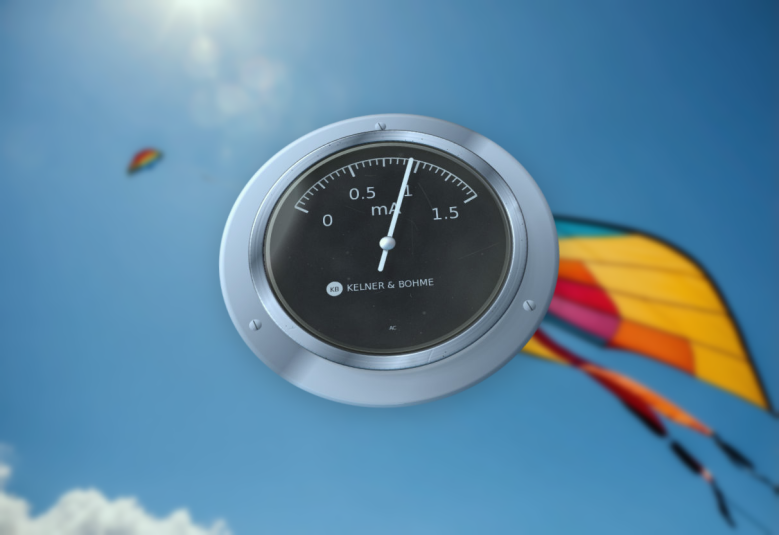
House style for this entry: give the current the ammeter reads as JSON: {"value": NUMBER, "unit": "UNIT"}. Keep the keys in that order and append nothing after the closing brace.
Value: {"value": 0.95, "unit": "mA"}
